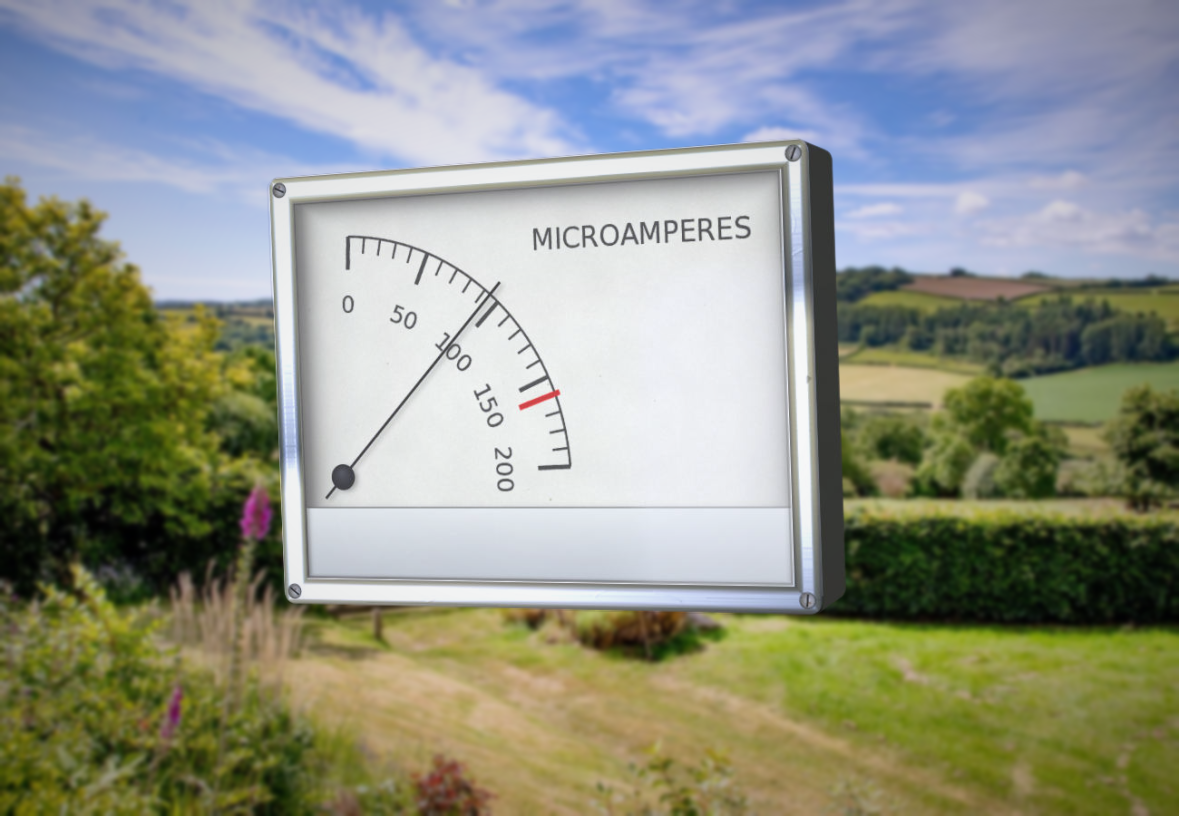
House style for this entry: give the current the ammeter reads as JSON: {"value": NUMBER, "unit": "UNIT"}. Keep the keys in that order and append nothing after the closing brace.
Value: {"value": 95, "unit": "µA"}
